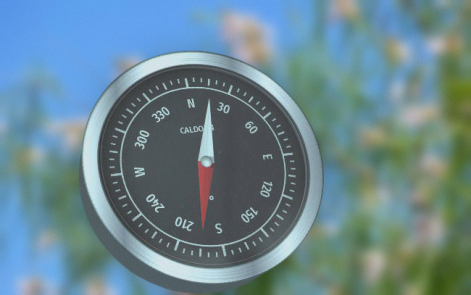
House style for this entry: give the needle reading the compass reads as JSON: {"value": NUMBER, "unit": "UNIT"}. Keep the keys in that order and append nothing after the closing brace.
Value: {"value": 195, "unit": "°"}
